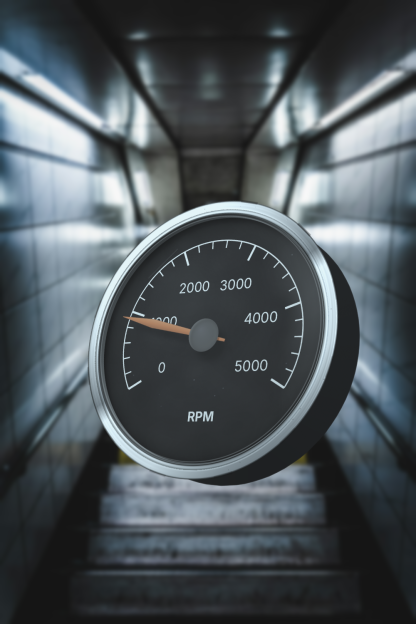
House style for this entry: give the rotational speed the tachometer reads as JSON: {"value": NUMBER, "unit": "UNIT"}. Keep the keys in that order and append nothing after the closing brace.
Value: {"value": 900, "unit": "rpm"}
